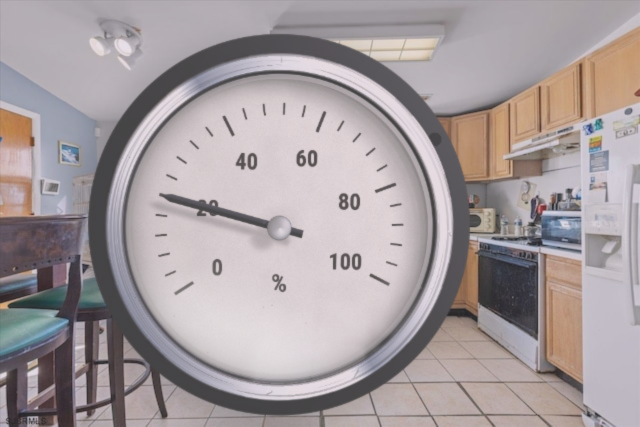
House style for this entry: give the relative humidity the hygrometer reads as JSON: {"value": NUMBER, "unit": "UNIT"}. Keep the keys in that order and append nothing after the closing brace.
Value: {"value": 20, "unit": "%"}
